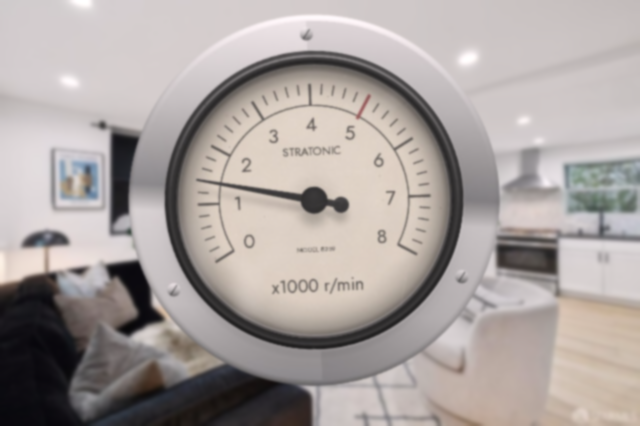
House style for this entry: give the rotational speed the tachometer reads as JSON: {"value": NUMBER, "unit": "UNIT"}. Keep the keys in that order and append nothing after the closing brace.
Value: {"value": 1400, "unit": "rpm"}
